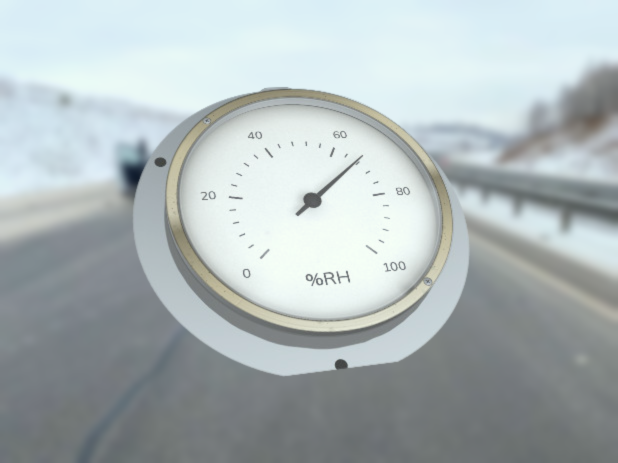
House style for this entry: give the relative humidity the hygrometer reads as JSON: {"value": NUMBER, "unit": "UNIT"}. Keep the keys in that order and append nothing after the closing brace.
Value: {"value": 68, "unit": "%"}
